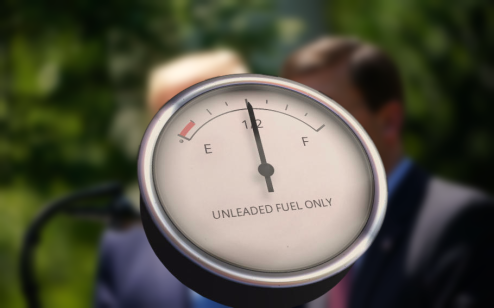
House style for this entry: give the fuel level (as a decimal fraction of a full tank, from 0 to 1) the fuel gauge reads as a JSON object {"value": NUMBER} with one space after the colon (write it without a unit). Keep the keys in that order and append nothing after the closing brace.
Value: {"value": 0.5}
